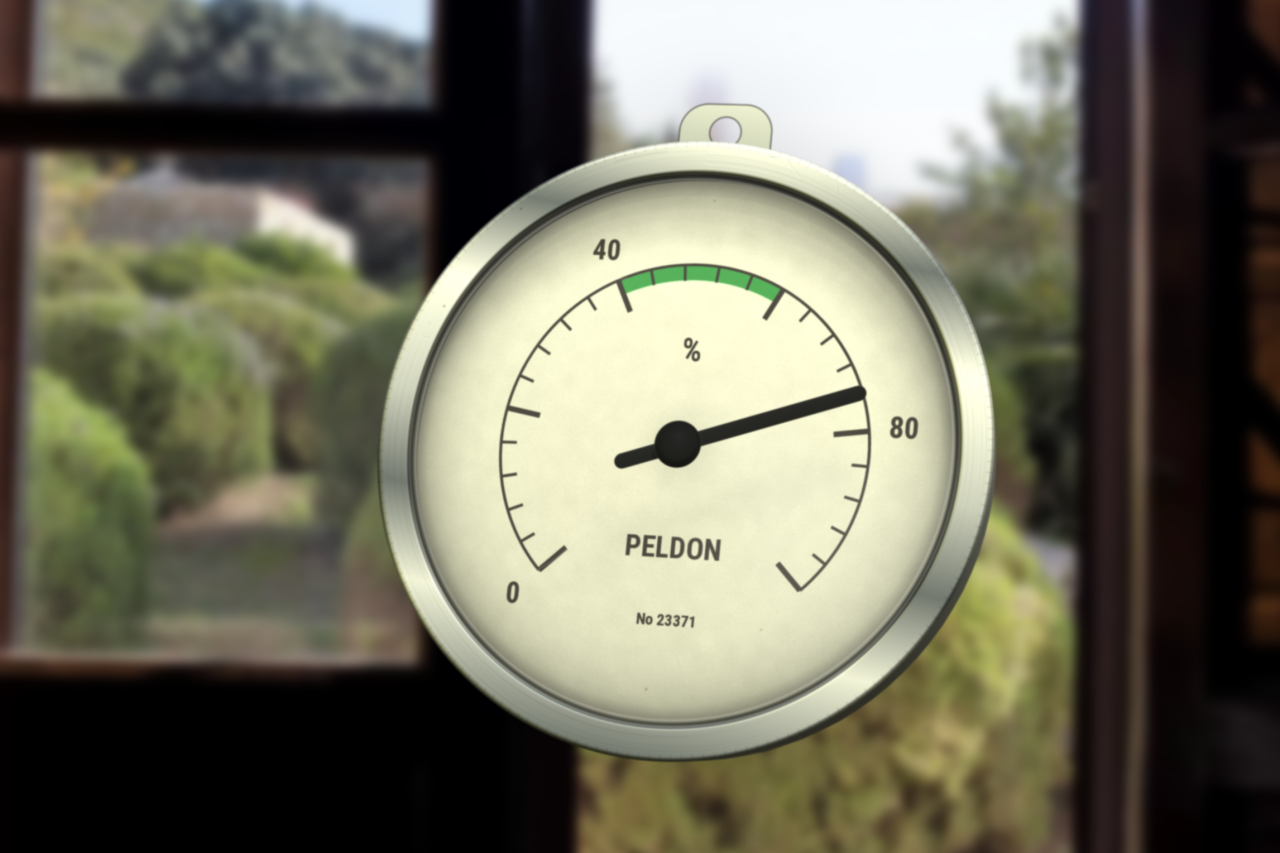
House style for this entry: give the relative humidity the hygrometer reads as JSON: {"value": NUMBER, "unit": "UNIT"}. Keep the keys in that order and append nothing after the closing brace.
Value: {"value": 76, "unit": "%"}
